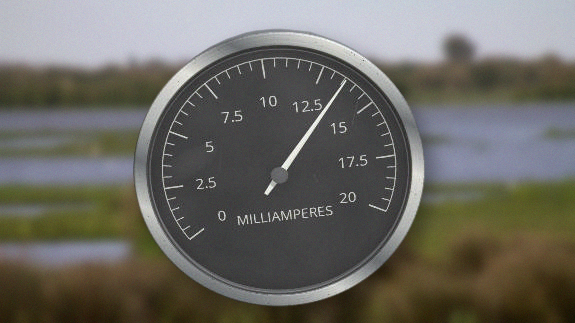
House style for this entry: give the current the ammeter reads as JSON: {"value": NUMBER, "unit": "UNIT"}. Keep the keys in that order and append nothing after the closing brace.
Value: {"value": 13.5, "unit": "mA"}
